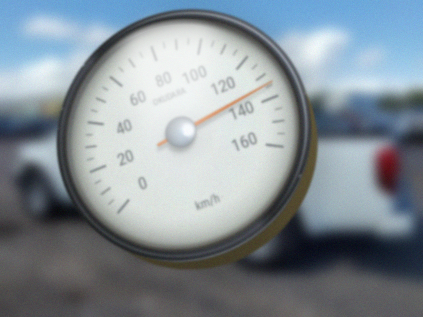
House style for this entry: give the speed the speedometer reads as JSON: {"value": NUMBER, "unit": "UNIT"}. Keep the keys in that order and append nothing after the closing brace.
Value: {"value": 135, "unit": "km/h"}
